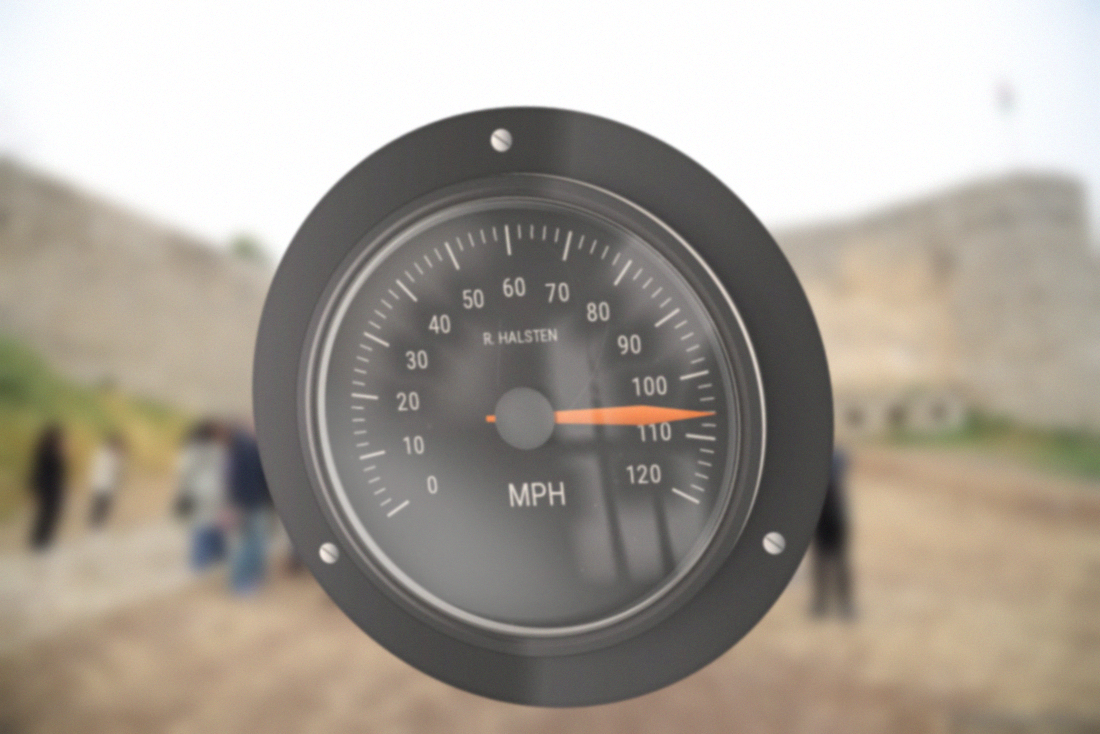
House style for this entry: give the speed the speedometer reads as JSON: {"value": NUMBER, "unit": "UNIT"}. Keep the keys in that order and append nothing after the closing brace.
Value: {"value": 106, "unit": "mph"}
